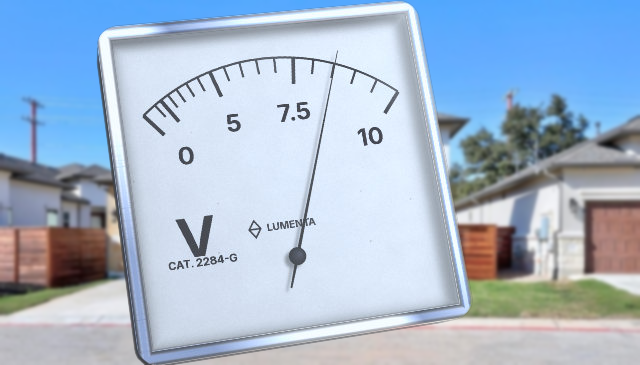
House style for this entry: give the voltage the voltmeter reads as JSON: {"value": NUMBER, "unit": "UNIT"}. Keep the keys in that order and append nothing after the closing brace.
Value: {"value": 8.5, "unit": "V"}
